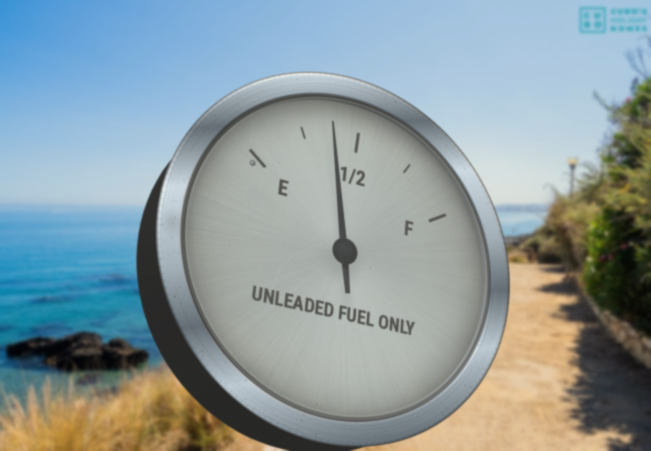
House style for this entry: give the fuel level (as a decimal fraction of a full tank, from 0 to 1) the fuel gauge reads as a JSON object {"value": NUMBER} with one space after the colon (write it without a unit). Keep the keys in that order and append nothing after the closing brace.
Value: {"value": 0.375}
